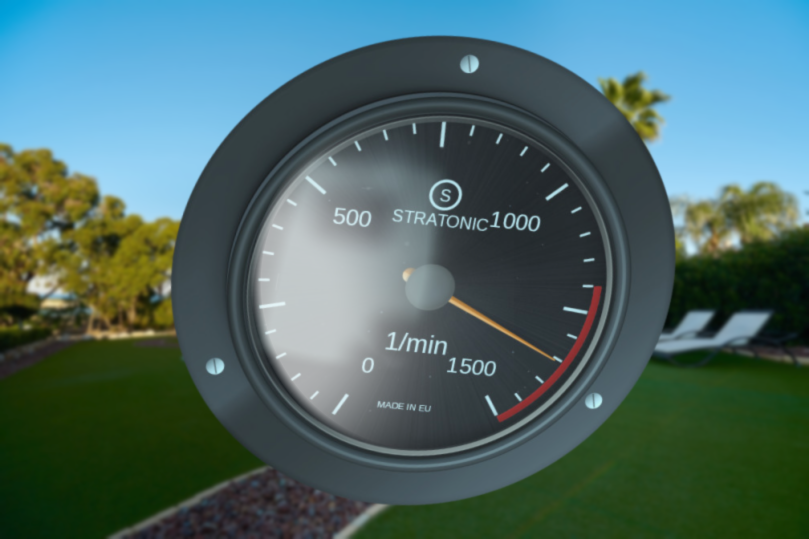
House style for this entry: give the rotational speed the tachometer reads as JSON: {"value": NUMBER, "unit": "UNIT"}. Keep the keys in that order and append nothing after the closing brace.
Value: {"value": 1350, "unit": "rpm"}
